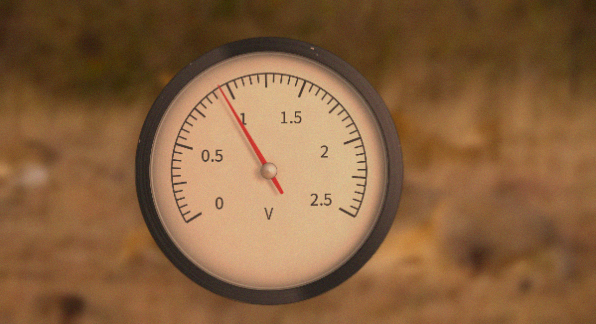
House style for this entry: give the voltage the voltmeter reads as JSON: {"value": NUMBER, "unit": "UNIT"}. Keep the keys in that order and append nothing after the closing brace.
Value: {"value": 0.95, "unit": "V"}
